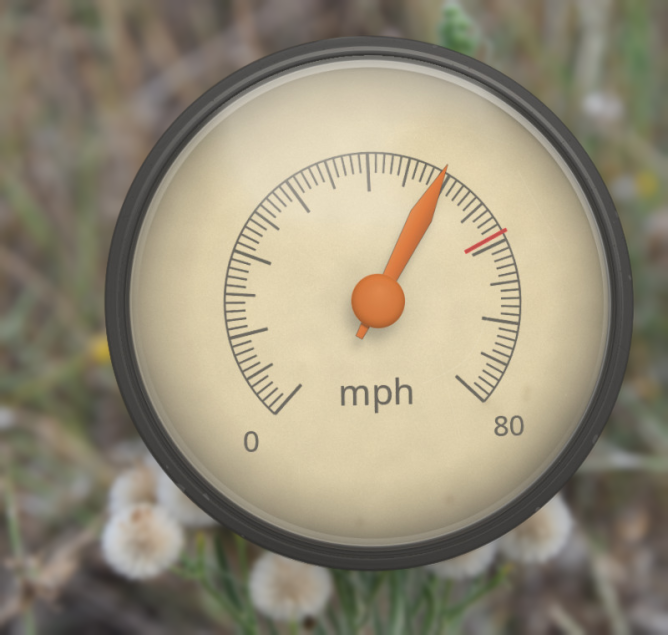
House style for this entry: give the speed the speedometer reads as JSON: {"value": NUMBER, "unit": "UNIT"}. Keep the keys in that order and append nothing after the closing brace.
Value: {"value": 49, "unit": "mph"}
